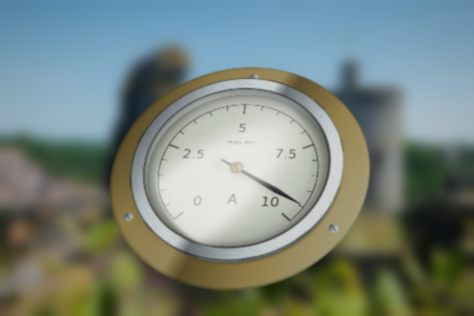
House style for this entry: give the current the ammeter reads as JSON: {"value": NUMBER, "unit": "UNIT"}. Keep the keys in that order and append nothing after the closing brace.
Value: {"value": 9.5, "unit": "A"}
